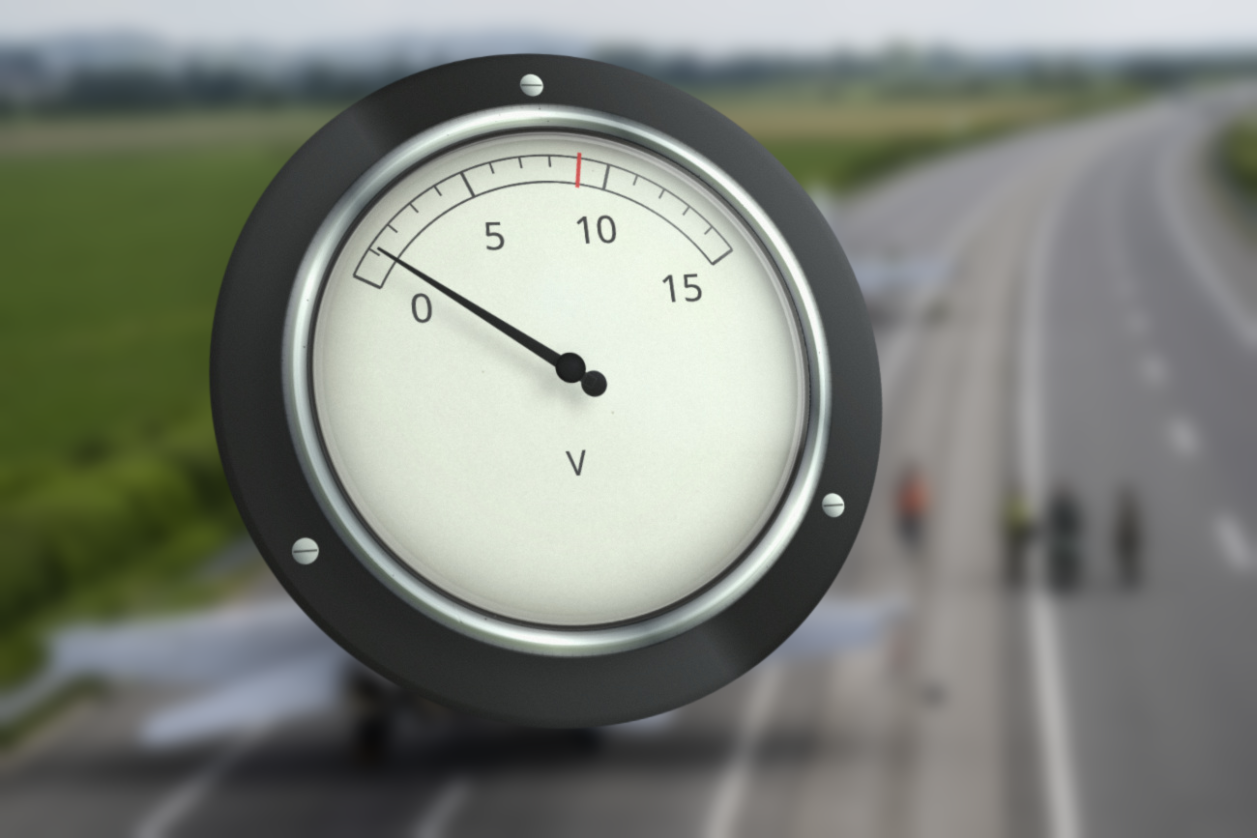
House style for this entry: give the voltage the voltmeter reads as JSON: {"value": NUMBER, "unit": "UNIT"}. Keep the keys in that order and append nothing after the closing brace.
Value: {"value": 1, "unit": "V"}
